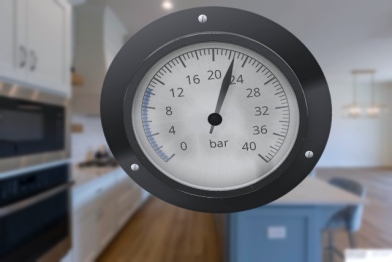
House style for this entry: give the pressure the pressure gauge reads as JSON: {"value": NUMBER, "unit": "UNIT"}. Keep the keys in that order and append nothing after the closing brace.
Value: {"value": 22.5, "unit": "bar"}
